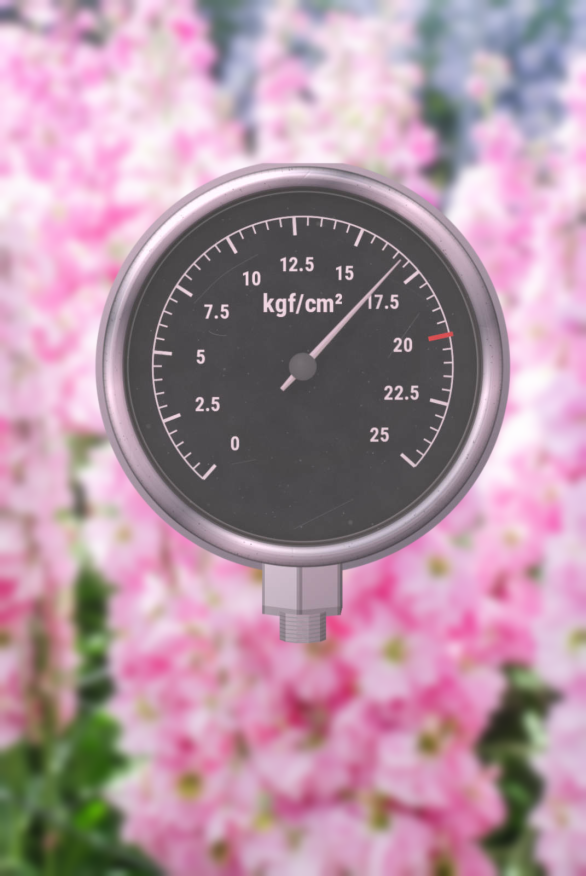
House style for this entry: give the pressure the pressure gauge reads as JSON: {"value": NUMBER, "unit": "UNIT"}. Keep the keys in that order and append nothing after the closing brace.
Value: {"value": 16.75, "unit": "kg/cm²"}
